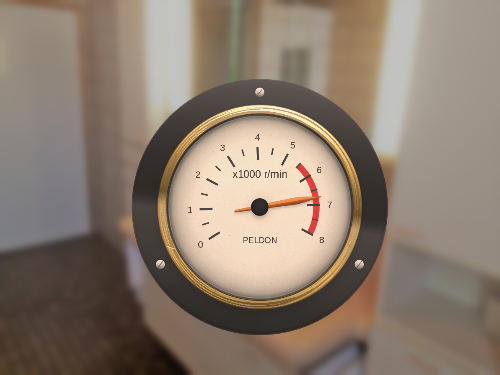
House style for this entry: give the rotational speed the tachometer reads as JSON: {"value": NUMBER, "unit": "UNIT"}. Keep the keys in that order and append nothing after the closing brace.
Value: {"value": 6750, "unit": "rpm"}
